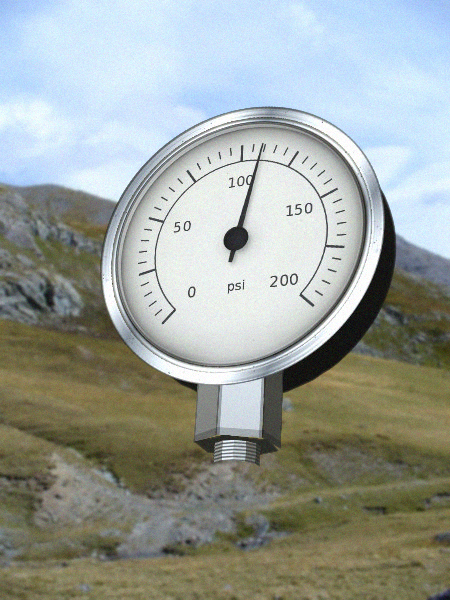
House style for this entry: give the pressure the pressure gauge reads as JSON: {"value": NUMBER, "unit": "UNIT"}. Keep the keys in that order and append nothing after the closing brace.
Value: {"value": 110, "unit": "psi"}
